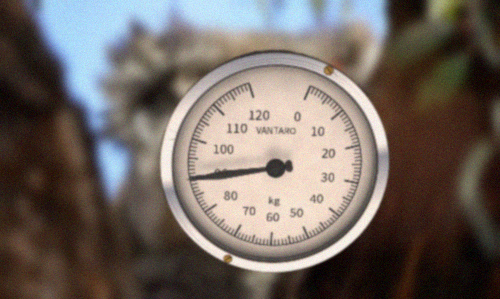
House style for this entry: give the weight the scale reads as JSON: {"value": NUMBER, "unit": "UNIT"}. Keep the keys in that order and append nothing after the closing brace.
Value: {"value": 90, "unit": "kg"}
